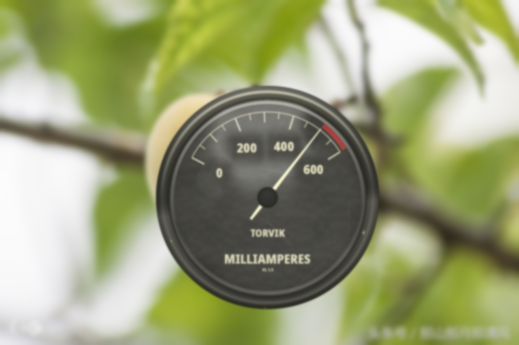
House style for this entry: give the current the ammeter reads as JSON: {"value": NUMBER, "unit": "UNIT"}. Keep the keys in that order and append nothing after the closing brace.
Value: {"value": 500, "unit": "mA"}
